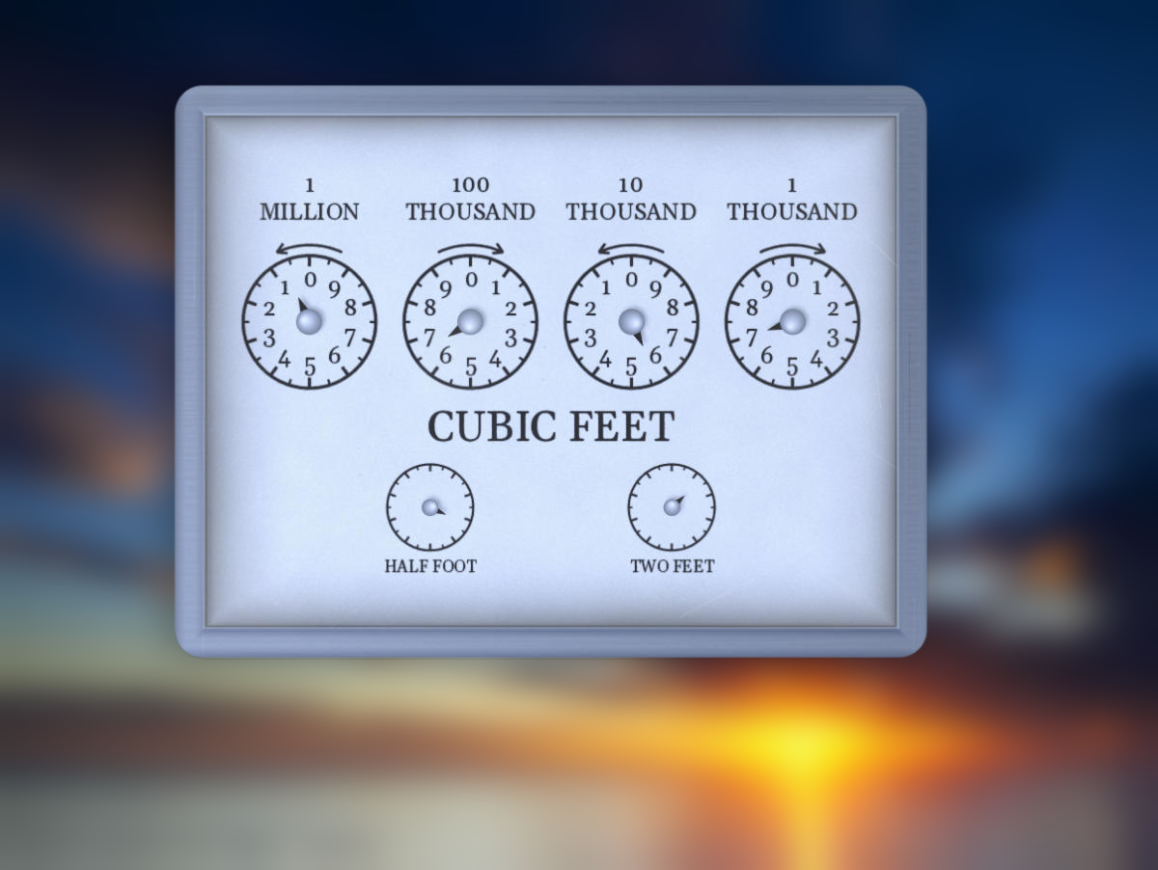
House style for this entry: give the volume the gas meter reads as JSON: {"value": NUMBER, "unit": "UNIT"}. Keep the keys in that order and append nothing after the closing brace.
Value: {"value": 65700, "unit": "ft³"}
